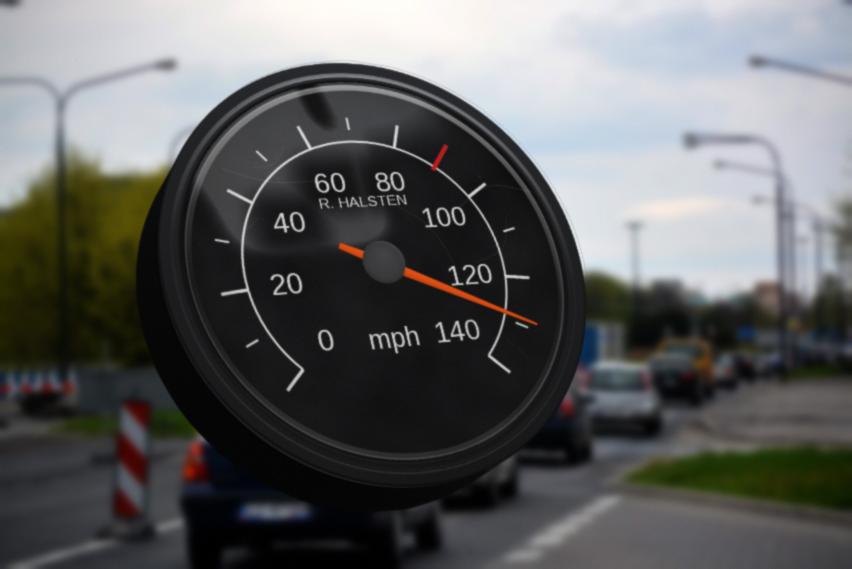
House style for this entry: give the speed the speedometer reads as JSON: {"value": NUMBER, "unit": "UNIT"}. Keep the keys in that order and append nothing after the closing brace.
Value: {"value": 130, "unit": "mph"}
